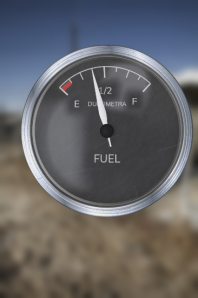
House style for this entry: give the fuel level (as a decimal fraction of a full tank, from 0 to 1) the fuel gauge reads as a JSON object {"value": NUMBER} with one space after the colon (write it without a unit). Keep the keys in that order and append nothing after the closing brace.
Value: {"value": 0.375}
